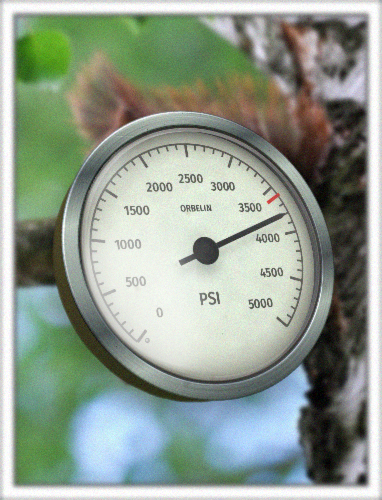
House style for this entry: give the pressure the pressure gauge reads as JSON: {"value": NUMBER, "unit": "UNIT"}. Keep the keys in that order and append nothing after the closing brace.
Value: {"value": 3800, "unit": "psi"}
